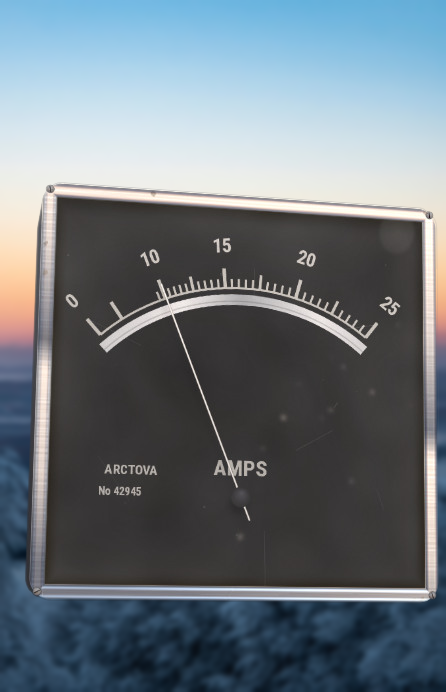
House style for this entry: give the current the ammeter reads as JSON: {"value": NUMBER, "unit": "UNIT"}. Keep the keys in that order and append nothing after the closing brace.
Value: {"value": 10, "unit": "A"}
